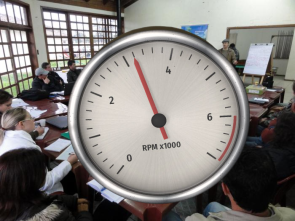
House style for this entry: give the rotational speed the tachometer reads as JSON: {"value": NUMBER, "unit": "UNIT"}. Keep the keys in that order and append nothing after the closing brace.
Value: {"value": 3200, "unit": "rpm"}
